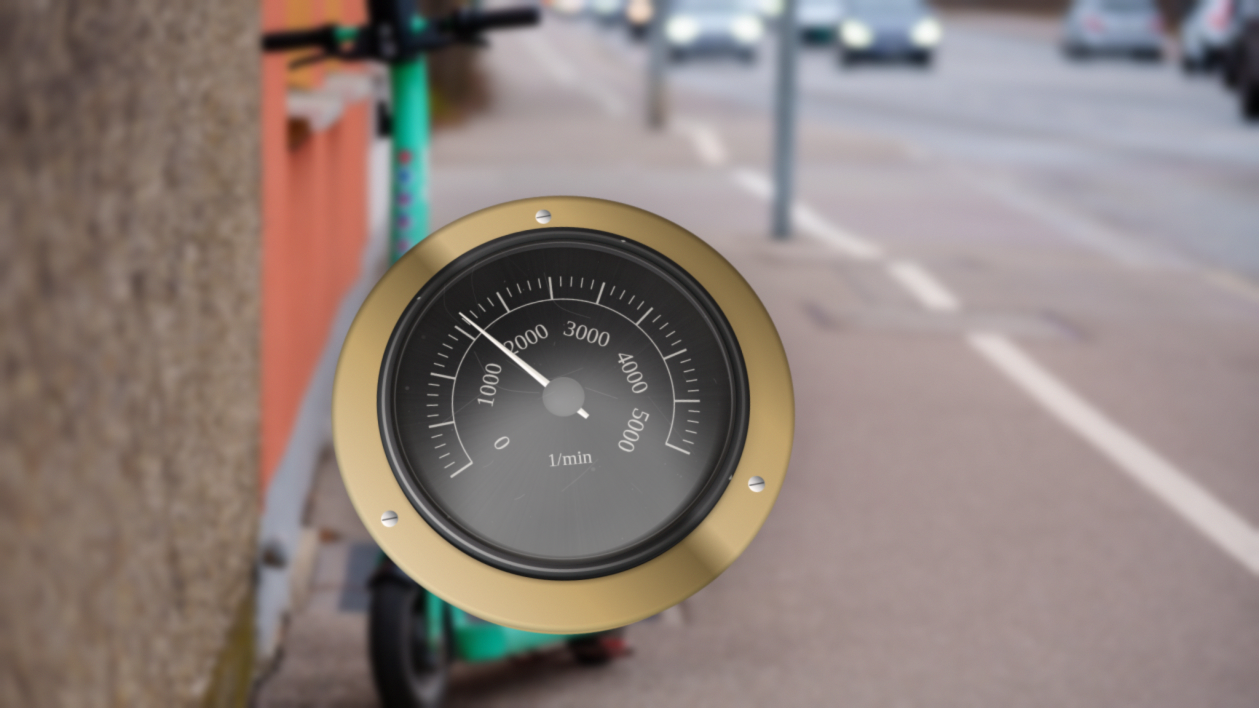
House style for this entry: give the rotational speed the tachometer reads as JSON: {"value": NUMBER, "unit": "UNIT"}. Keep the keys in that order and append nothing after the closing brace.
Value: {"value": 1600, "unit": "rpm"}
